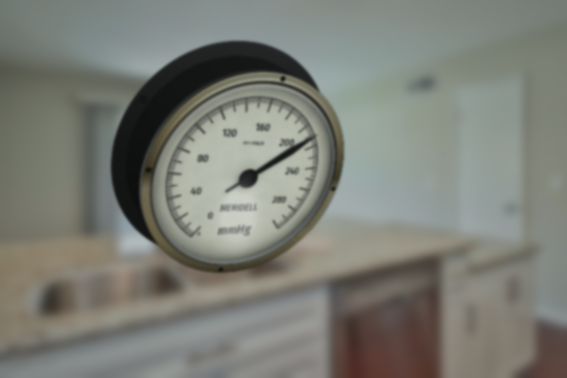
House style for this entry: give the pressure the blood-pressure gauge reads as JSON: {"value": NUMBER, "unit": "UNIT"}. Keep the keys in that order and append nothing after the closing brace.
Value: {"value": 210, "unit": "mmHg"}
